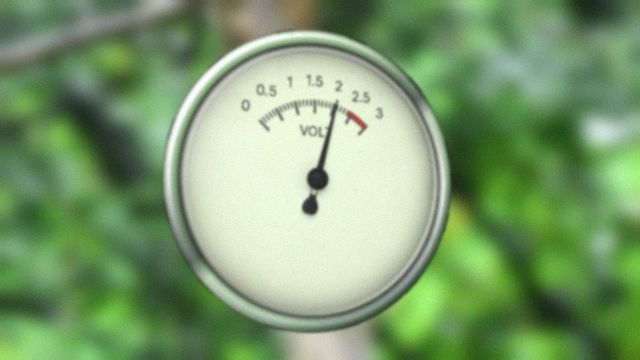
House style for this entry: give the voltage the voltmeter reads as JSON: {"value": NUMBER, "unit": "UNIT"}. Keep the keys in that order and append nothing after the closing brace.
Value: {"value": 2, "unit": "V"}
